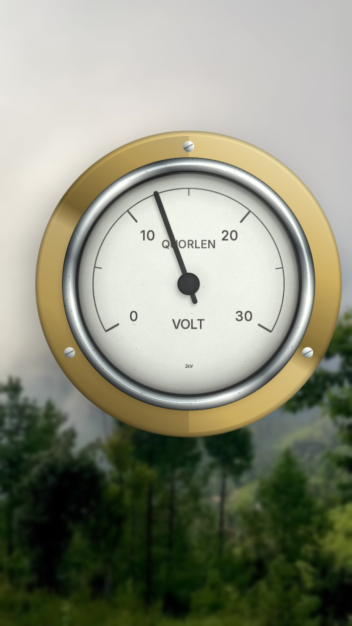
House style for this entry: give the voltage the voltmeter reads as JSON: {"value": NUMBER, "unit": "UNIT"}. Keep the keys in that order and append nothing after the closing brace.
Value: {"value": 12.5, "unit": "V"}
